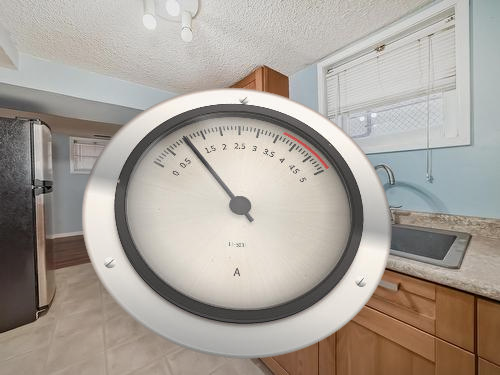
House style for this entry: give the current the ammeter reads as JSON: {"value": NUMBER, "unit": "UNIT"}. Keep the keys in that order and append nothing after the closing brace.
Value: {"value": 1, "unit": "A"}
